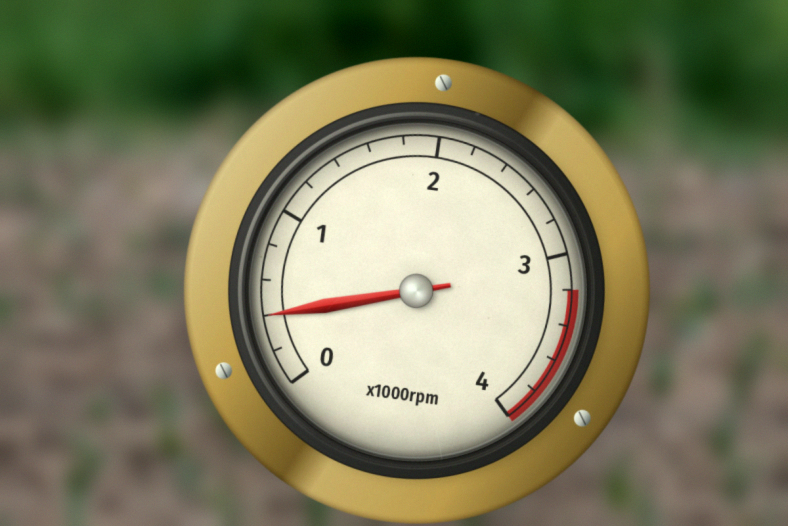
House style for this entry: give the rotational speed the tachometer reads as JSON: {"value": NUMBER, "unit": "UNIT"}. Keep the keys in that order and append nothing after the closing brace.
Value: {"value": 400, "unit": "rpm"}
